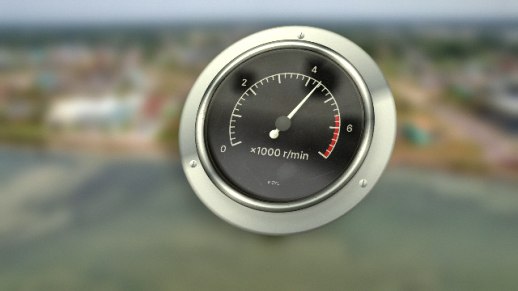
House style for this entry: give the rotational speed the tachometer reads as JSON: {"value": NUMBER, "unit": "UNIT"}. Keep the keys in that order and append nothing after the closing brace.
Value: {"value": 4400, "unit": "rpm"}
